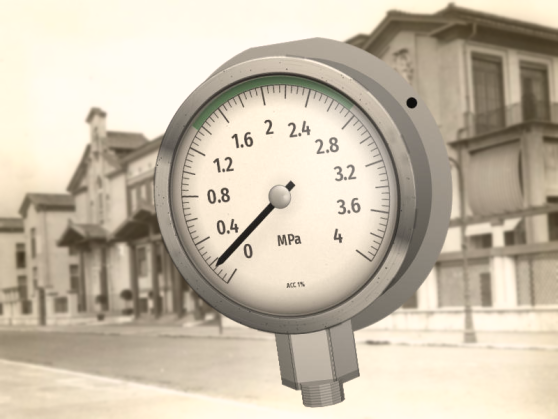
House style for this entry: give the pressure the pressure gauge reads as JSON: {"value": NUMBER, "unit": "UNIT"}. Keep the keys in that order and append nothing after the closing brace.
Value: {"value": 0.15, "unit": "MPa"}
